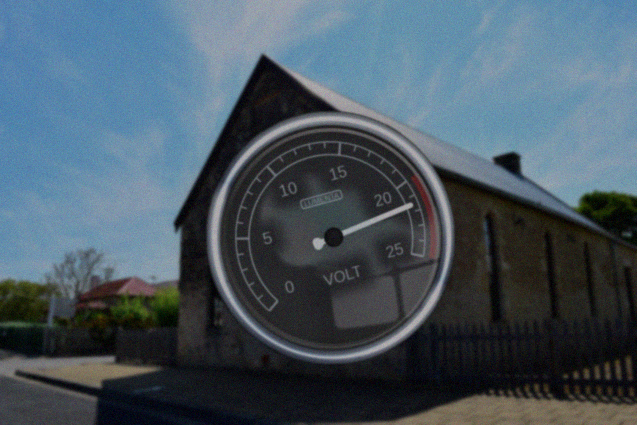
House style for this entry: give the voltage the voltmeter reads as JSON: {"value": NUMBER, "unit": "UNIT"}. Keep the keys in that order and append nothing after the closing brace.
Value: {"value": 21.5, "unit": "V"}
